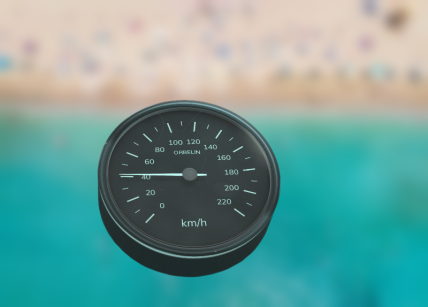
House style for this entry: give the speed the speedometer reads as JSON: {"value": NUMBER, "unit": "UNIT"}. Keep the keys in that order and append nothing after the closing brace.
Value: {"value": 40, "unit": "km/h"}
